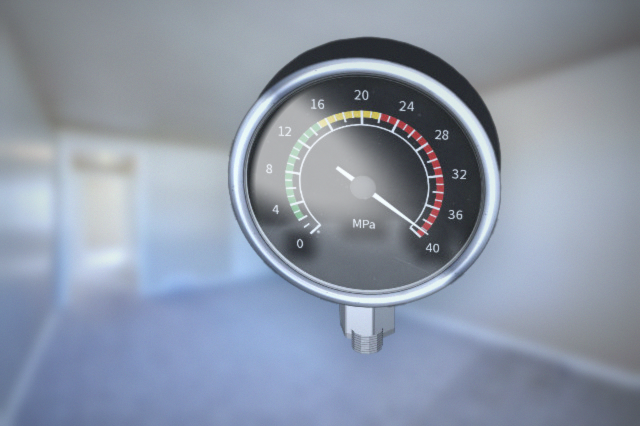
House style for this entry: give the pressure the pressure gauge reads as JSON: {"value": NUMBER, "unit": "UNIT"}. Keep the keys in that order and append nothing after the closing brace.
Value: {"value": 39, "unit": "MPa"}
